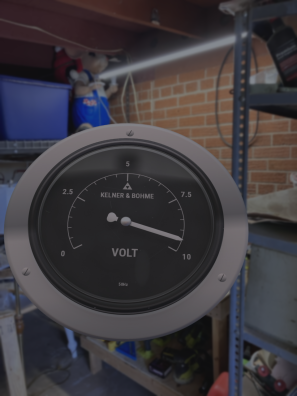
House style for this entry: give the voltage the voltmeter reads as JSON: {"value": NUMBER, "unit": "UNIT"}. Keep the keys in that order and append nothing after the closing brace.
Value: {"value": 9.5, "unit": "V"}
